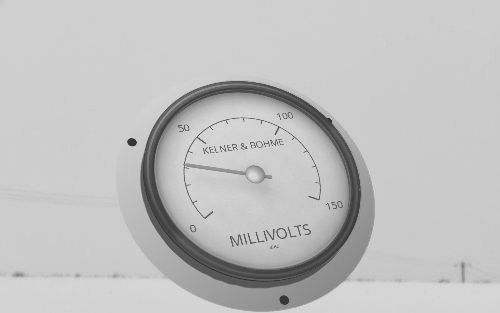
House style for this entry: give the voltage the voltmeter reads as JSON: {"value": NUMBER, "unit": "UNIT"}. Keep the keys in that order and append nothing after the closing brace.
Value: {"value": 30, "unit": "mV"}
